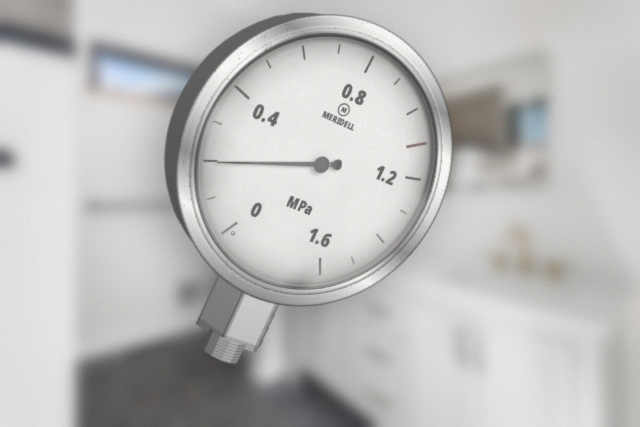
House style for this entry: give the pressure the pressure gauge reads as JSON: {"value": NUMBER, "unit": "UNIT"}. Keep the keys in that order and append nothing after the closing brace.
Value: {"value": 0.2, "unit": "MPa"}
